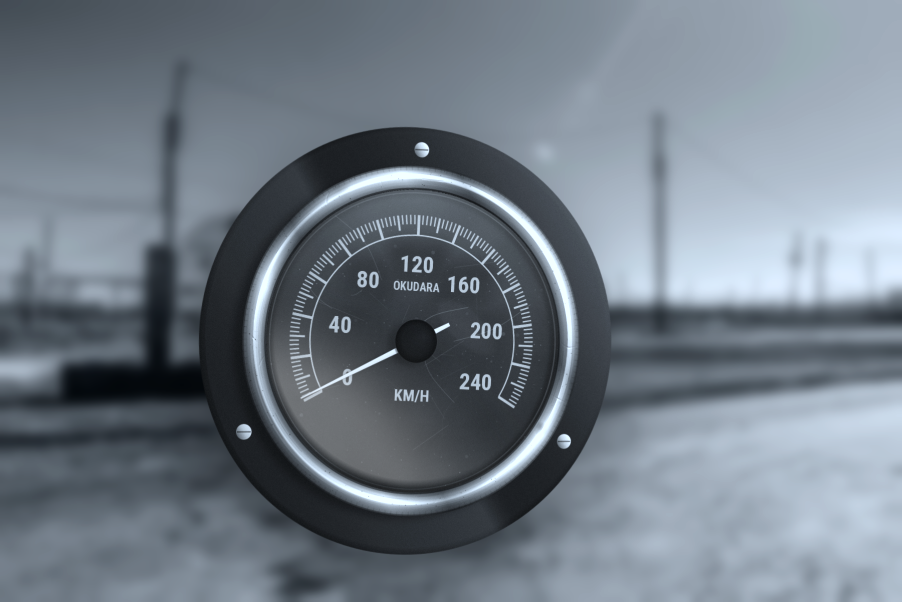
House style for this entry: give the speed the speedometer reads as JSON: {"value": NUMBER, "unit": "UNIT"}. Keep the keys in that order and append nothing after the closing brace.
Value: {"value": 2, "unit": "km/h"}
